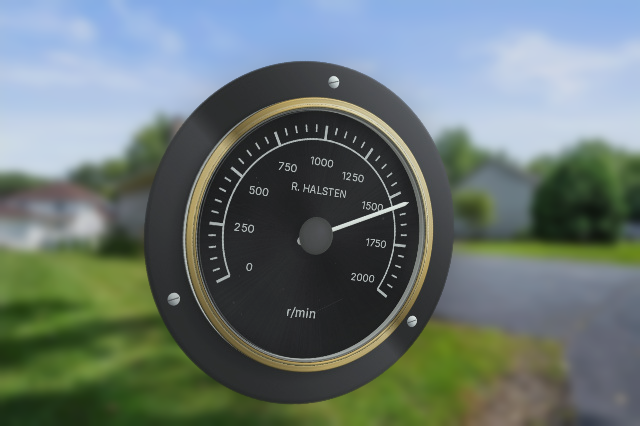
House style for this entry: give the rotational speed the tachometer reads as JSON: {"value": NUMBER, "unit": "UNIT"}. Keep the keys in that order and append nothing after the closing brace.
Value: {"value": 1550, "unit": "rpm"}
